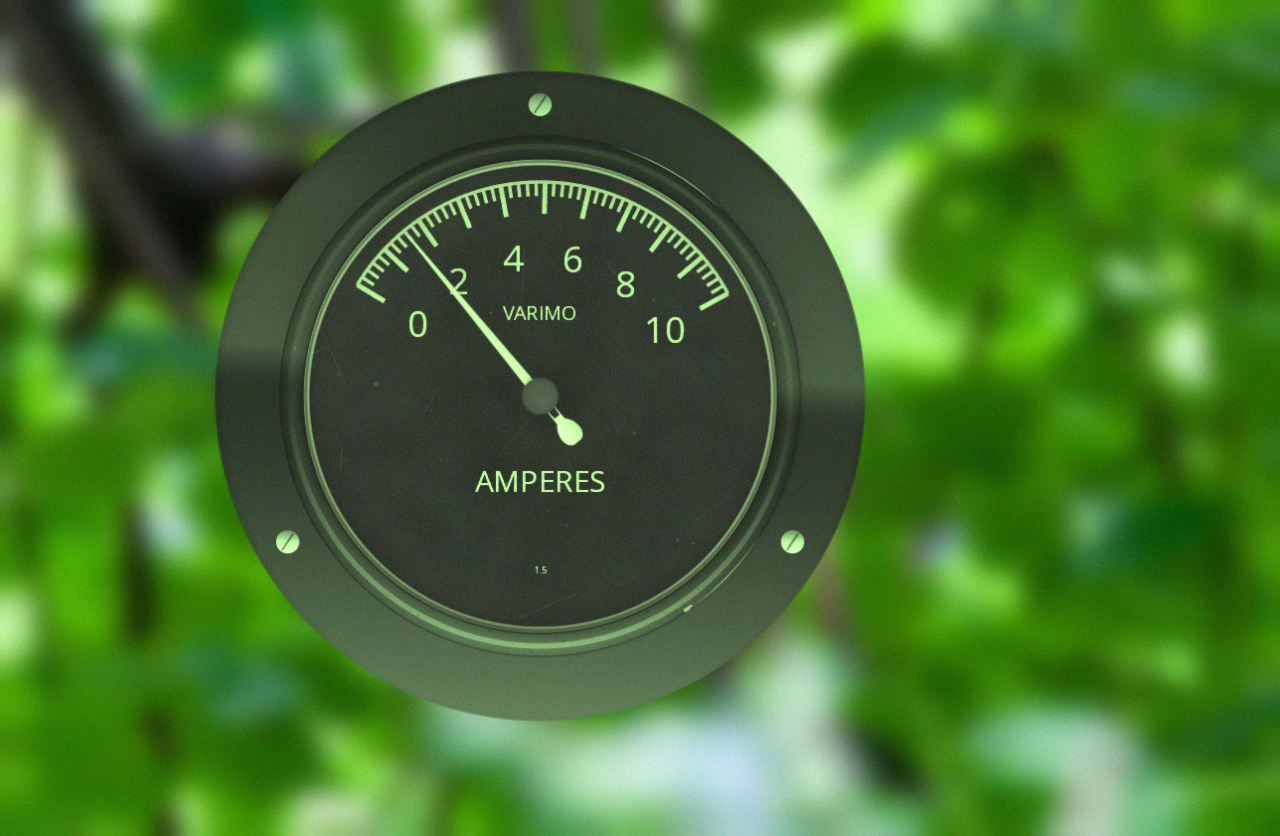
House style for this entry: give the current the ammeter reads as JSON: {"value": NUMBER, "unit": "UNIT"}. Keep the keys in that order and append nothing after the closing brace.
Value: {"value": 1.6, "unit": "A"}
